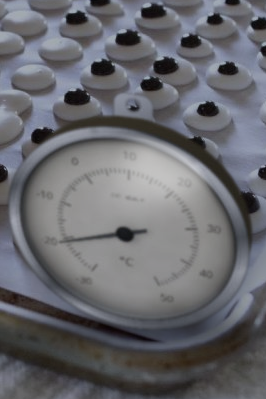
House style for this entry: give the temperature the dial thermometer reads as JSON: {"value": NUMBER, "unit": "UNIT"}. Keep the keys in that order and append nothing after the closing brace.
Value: {"value": -20, "unit": "°C"}
